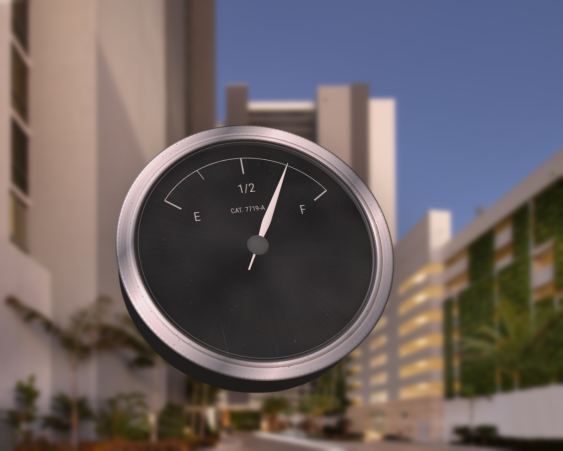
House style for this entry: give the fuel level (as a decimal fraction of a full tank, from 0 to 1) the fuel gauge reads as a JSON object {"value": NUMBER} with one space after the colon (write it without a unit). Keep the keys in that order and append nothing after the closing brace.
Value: {"value": 0.75}
